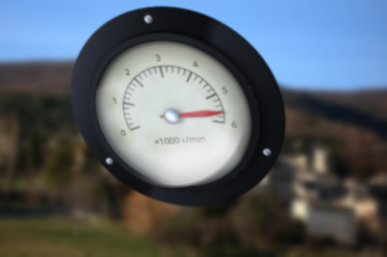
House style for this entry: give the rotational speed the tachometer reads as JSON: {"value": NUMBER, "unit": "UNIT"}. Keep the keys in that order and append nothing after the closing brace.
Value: {"value": 5600, "unit": "rpm"}
